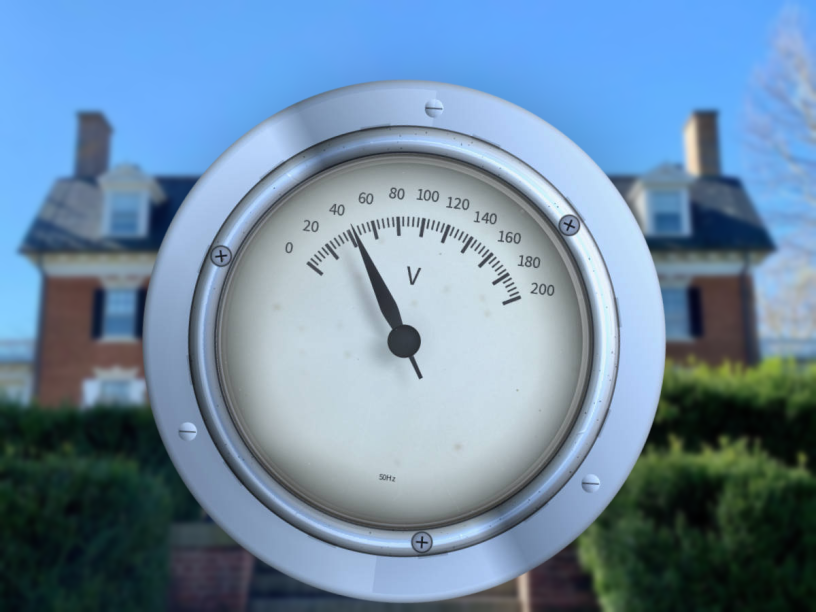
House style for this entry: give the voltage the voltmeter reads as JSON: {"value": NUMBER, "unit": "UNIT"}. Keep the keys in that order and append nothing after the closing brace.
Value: {"value": 44, "unit": "V"}
